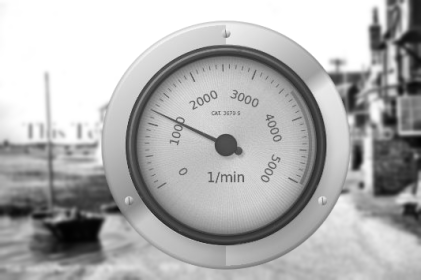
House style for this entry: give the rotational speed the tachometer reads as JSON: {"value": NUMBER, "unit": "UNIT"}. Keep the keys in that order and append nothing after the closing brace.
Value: {"value": 1200, "unit": "rpm"}
